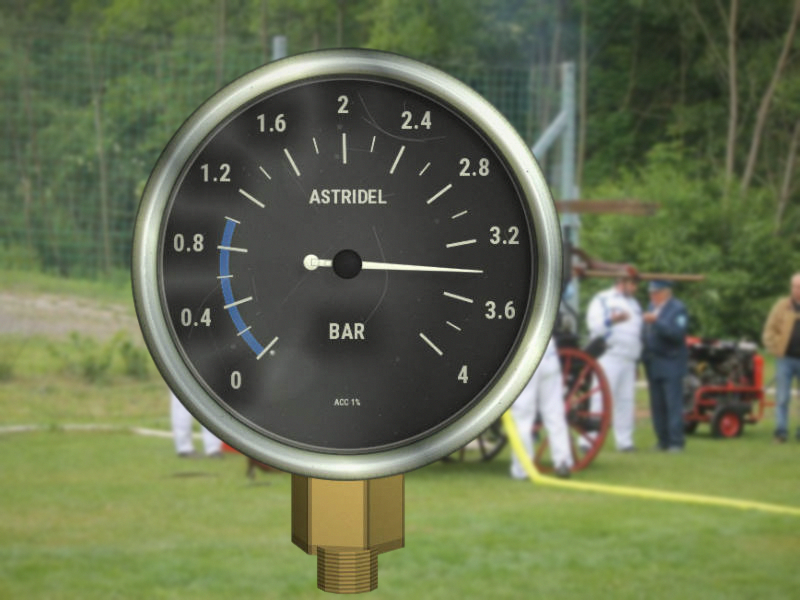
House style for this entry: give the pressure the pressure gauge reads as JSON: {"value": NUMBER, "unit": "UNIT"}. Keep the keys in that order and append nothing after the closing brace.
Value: {"value": 3.4, "unit": "bar"}
